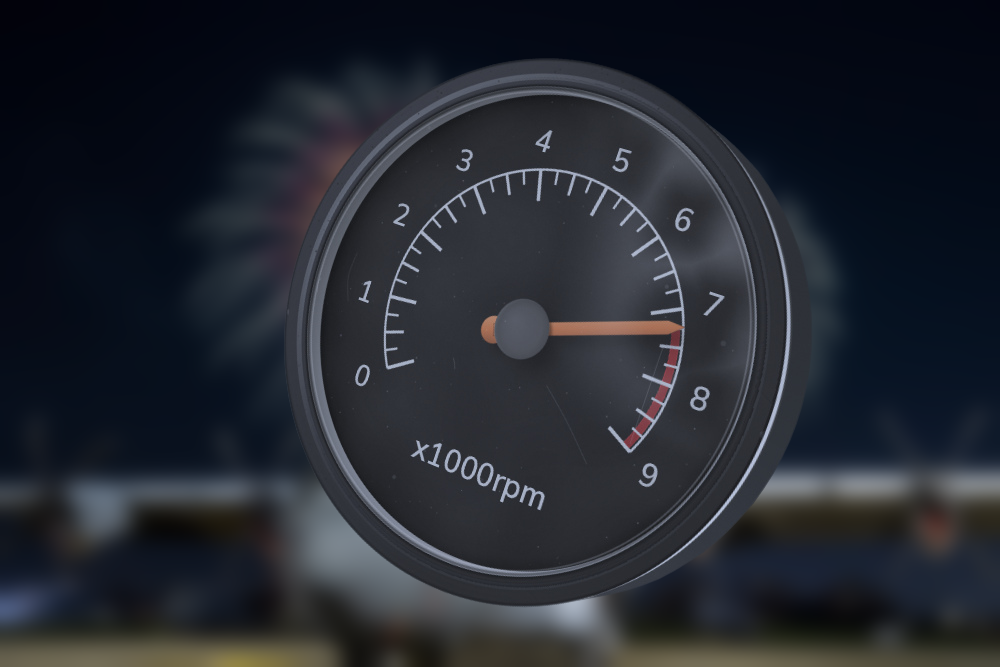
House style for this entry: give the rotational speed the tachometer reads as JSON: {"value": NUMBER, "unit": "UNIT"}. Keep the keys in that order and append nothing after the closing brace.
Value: {"value": 7250, "unit": "rpm"}
